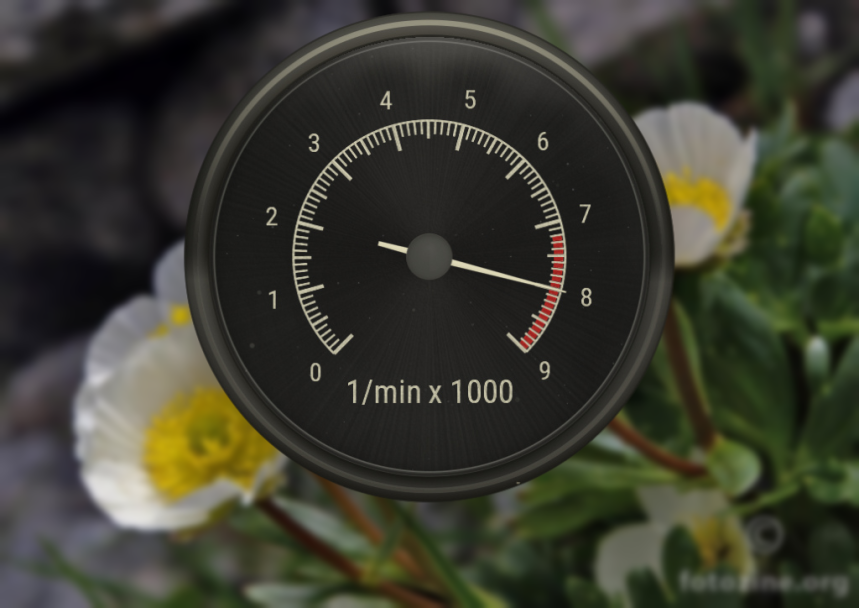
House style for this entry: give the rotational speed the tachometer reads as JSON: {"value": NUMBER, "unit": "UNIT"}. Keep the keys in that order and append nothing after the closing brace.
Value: {"value": 8000, "unit": "rpm"}
